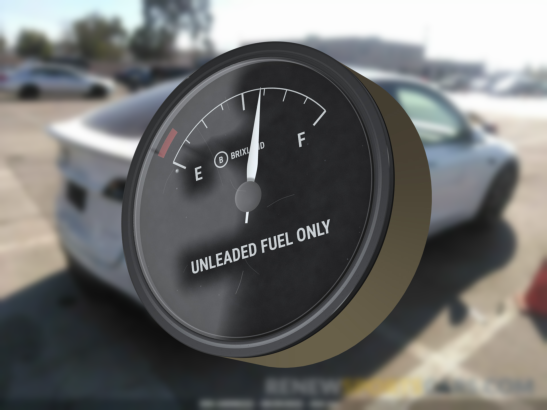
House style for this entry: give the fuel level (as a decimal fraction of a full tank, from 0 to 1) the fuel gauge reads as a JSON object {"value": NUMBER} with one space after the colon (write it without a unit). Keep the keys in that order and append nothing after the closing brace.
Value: {"value": 0.625}
